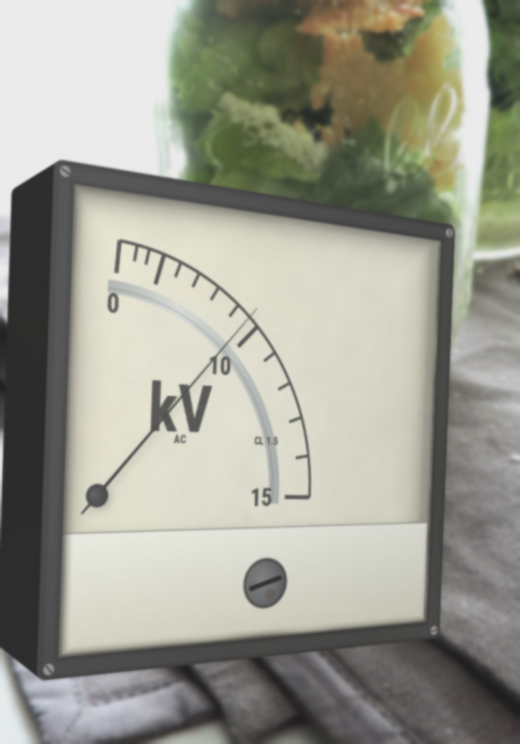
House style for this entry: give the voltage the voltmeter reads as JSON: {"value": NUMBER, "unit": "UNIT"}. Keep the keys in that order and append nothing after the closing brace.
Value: {"value": 9.5, "unit": "kV"}
